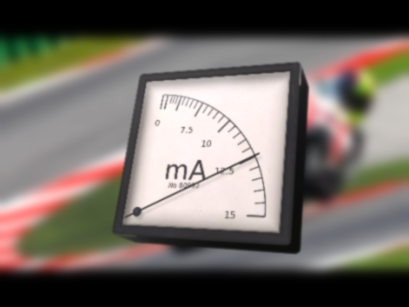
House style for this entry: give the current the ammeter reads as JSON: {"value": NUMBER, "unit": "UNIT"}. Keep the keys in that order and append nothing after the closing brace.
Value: {"value": 12.5, "unit": "mA"}
